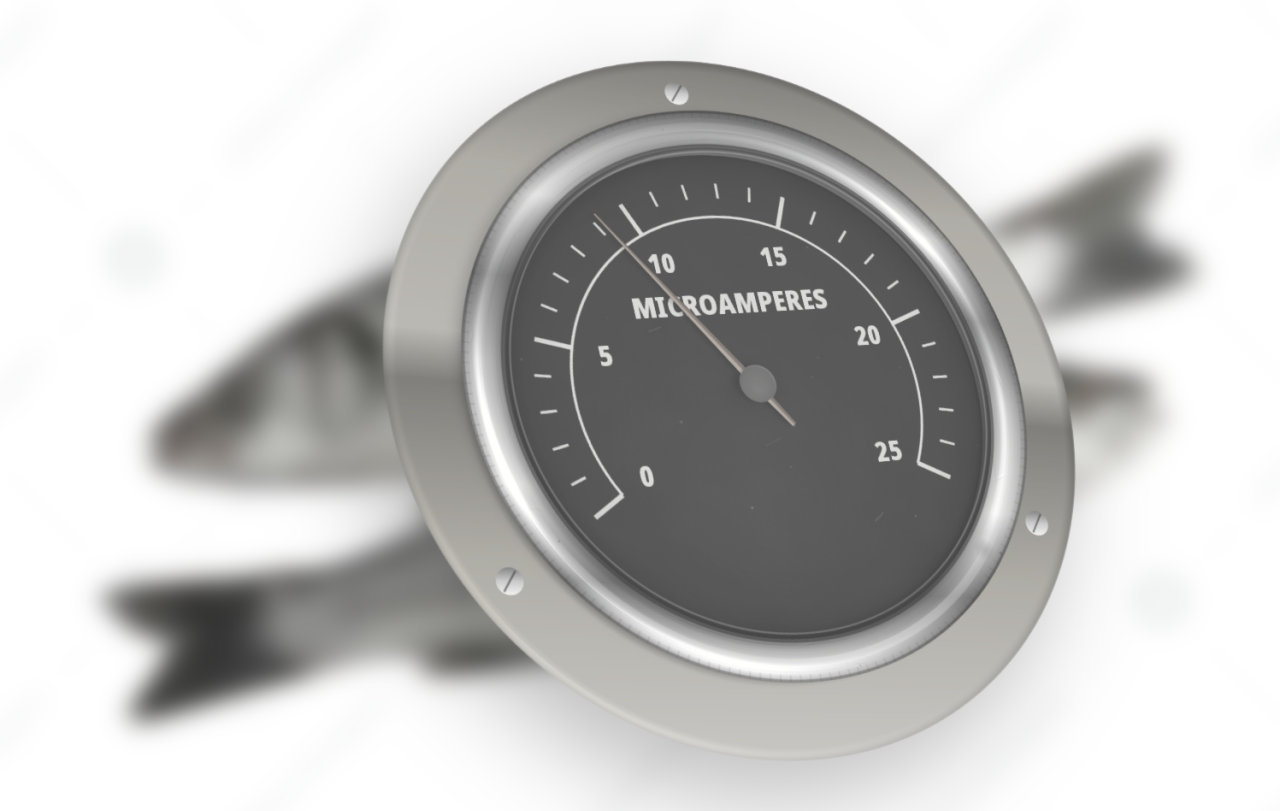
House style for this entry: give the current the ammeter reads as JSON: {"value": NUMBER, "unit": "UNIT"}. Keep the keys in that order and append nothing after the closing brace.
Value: {"value": 9, "unit": "µA"}
